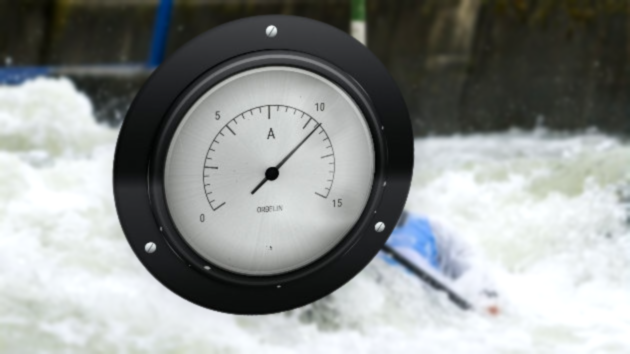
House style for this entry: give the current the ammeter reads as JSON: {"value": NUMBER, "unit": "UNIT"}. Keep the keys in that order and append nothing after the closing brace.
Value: {"value": 10.5, "unit": "A"}
